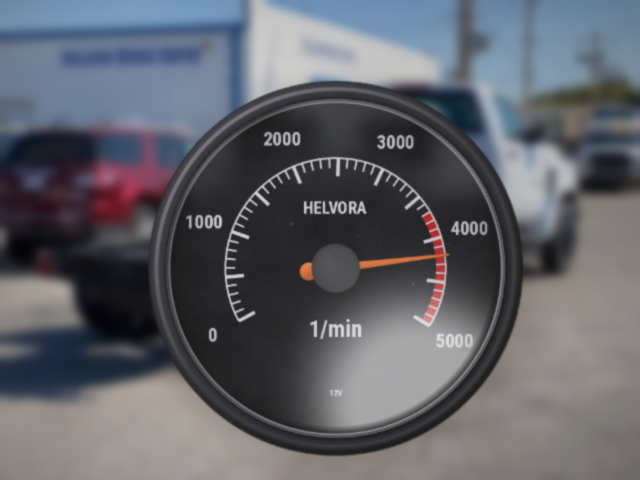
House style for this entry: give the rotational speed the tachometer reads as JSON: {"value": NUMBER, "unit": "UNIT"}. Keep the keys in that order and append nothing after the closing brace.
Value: {"value": 4200, "unit": "rpm"}
